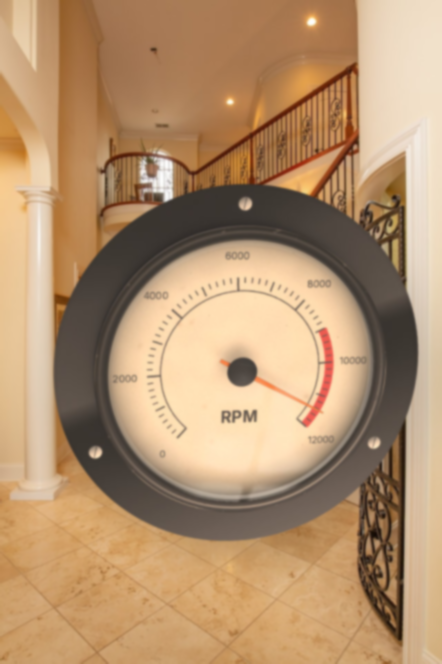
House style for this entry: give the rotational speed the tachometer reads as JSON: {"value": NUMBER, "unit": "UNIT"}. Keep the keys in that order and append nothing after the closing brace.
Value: {"value": 11400, "unit": "rpm"}
